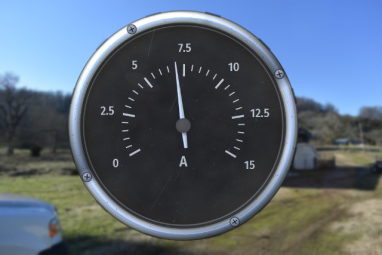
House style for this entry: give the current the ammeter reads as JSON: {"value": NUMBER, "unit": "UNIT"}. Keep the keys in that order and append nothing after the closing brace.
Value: {"value": 7, "unit": "A"}
